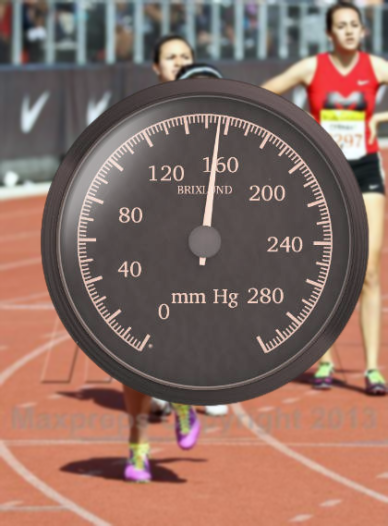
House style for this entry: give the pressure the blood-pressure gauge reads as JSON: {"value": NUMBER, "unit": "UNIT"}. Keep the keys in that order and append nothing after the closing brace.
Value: {"value": 156, "unit": "mmHg"}
